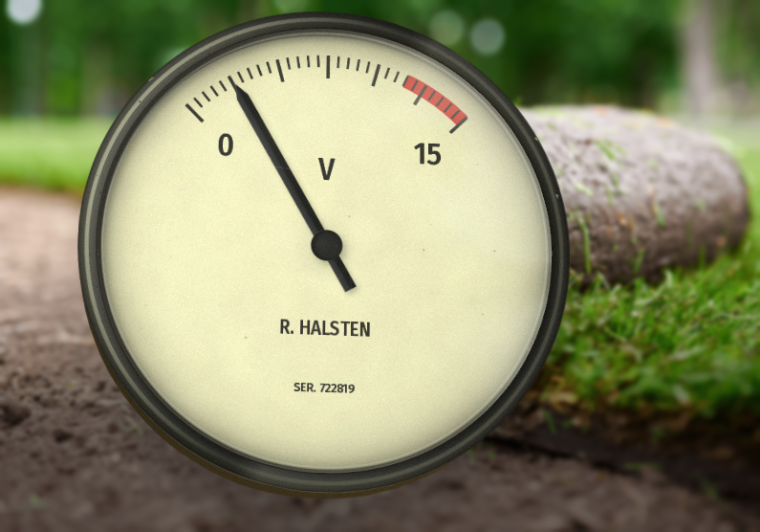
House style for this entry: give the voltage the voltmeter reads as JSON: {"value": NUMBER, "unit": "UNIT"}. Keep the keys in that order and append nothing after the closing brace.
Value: {"value": 2.5, "unit": "V"}
